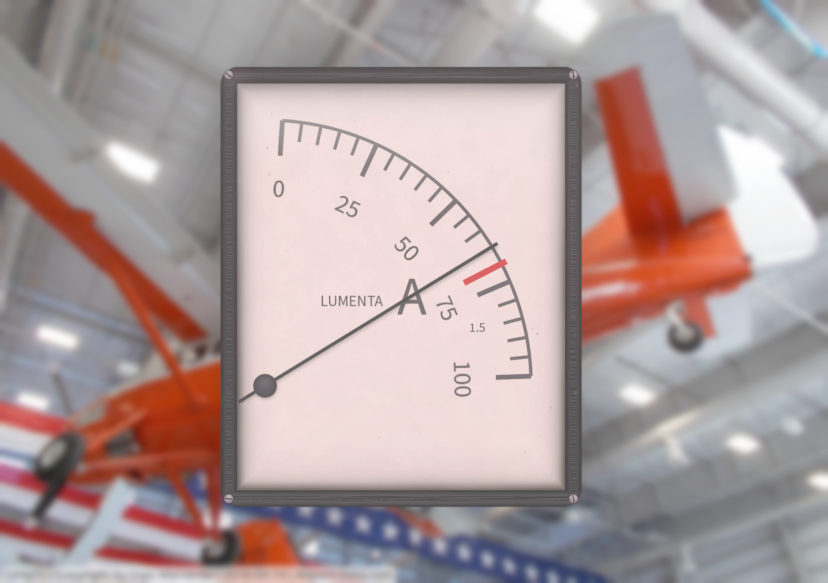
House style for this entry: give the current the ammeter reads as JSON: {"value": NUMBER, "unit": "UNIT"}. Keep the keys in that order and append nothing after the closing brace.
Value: {"value": 65, "unit": "A"}
